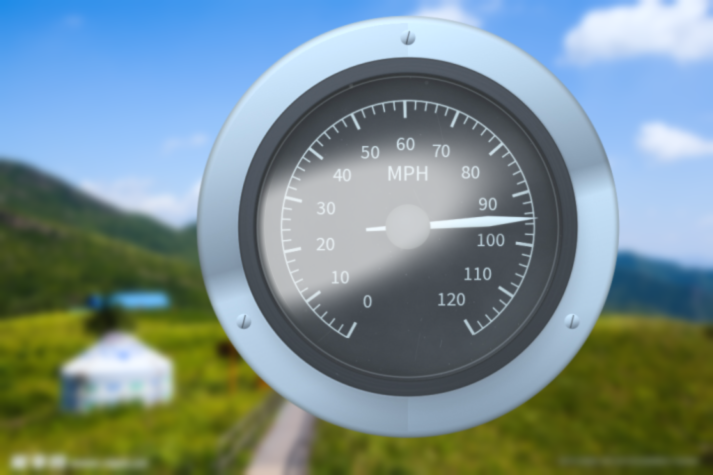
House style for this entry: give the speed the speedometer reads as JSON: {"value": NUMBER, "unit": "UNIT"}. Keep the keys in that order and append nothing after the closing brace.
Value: {"value": 95, "unit": "mph"}
